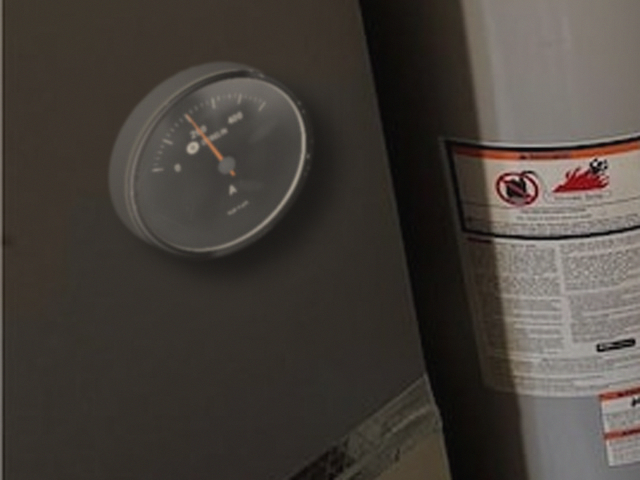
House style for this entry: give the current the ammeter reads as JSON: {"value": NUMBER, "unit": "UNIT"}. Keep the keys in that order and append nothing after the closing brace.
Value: {"value": 200, "unit": "A"}
